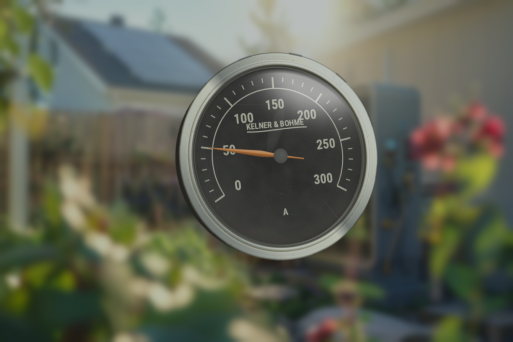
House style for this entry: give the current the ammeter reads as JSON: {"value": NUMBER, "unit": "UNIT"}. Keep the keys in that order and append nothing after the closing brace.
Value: {"value": 50, "unit": "A"}
